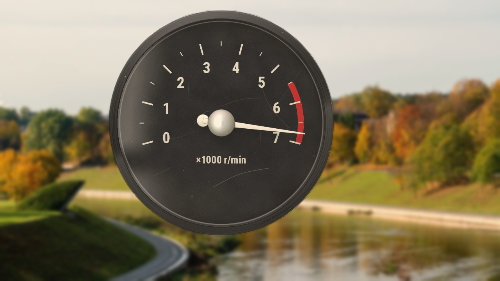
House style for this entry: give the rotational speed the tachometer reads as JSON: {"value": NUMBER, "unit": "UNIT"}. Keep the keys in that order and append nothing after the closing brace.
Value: {"value": 6750, "unit": "rpm"}
